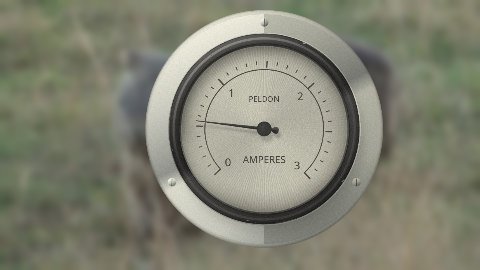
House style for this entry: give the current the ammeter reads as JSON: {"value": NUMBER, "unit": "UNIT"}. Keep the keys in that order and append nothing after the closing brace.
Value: {"value": 0.55, "unit": "A"}
